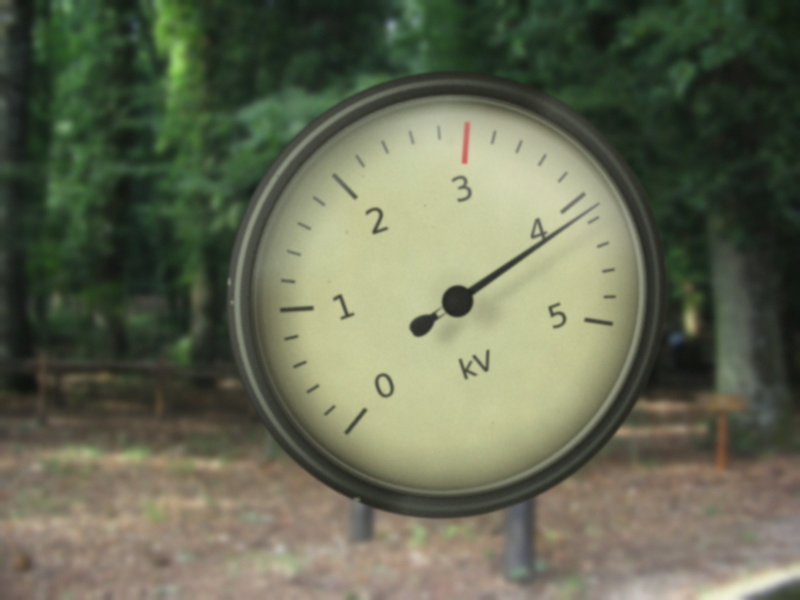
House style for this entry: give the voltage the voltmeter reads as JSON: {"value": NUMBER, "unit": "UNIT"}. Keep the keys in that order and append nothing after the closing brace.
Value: {"value": 4.1, "unit": "kV"}
